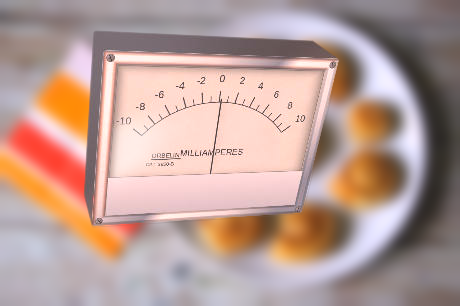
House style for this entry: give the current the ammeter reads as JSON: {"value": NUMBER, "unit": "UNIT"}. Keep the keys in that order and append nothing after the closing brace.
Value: {"value": 0, "unit": "mA"}
